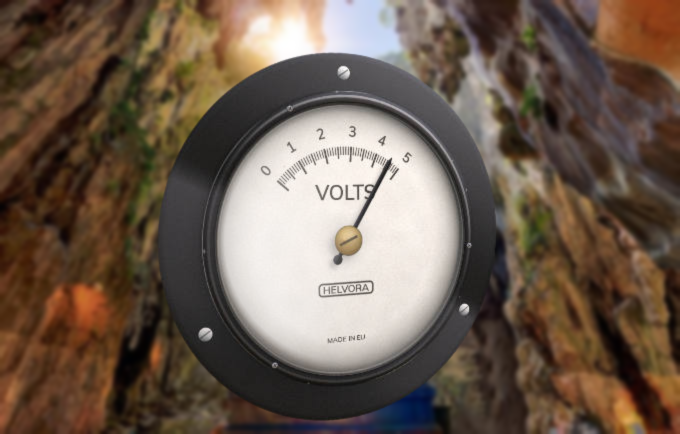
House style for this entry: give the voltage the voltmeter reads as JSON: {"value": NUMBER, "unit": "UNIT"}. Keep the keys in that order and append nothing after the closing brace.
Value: {"value": 4.5, "unit": "V"}
